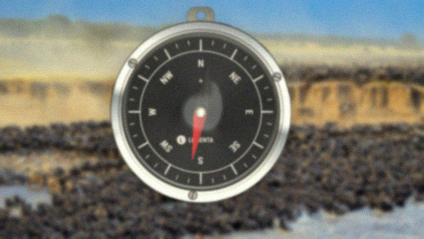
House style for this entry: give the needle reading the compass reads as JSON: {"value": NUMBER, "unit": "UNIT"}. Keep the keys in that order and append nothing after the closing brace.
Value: {"value": 190, "unit": "°"}
